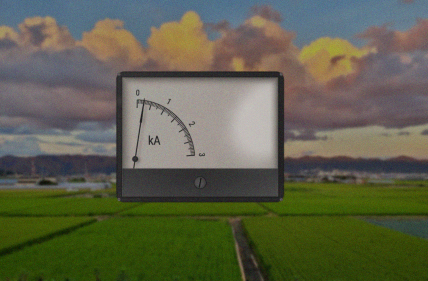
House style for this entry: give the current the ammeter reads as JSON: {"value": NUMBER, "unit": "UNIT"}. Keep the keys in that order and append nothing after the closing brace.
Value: {"value": 0.25, "unit": "kA"}
